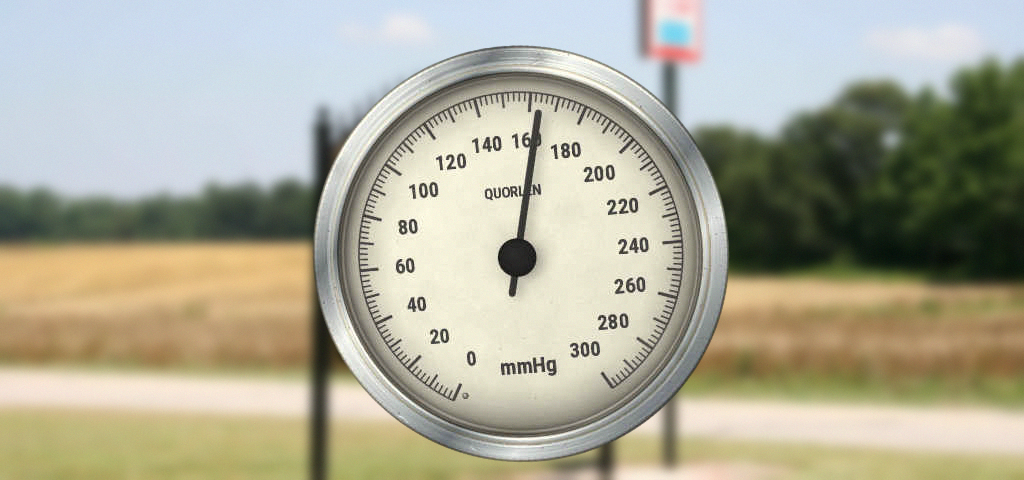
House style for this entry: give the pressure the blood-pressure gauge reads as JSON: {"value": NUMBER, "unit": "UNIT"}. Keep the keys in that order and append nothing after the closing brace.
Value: {"value": 164, "unit": "mmHg"}
